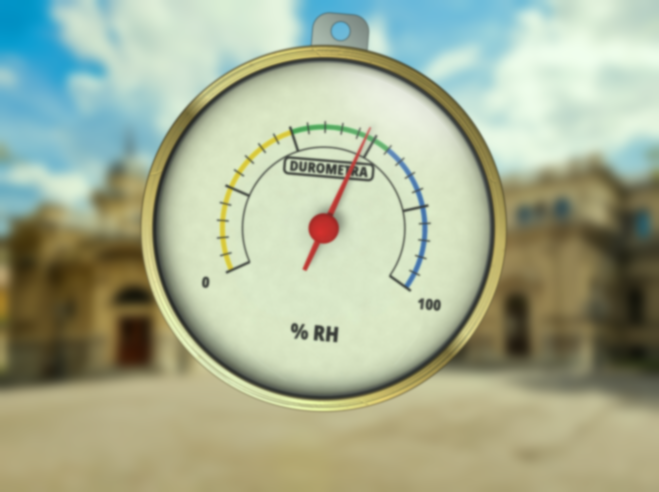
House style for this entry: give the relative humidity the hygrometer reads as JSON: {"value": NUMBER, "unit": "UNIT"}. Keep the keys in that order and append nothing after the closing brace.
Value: {"value": 58, "unit": "%"}
